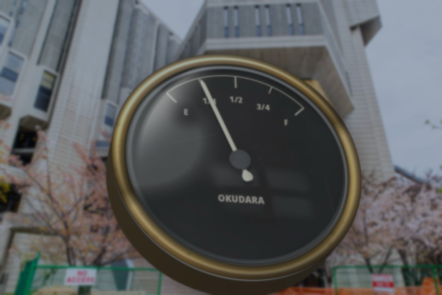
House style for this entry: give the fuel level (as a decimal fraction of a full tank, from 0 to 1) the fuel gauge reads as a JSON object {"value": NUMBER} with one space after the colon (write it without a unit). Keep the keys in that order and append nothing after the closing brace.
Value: {"value": 0.25}
